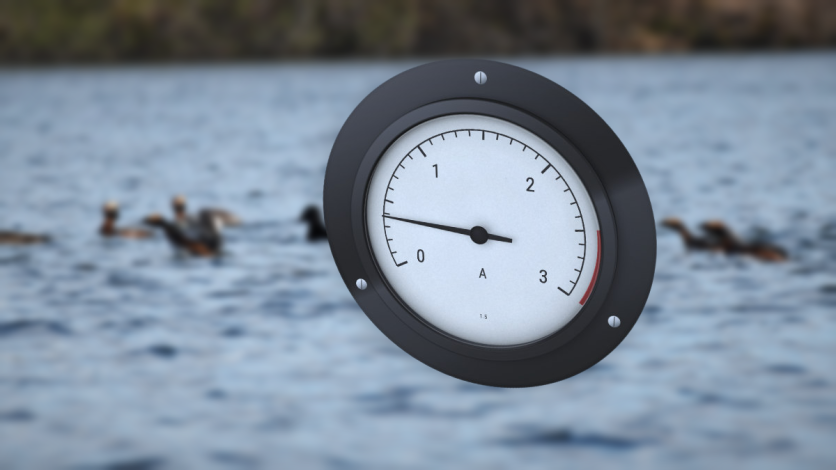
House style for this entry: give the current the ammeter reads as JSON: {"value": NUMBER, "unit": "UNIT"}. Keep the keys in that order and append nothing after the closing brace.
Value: {"value": 0.4, "unit": "A"}
